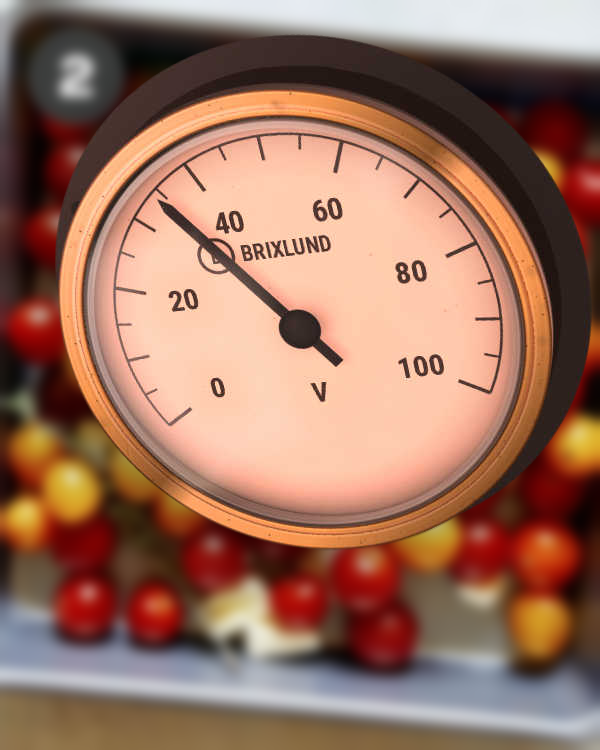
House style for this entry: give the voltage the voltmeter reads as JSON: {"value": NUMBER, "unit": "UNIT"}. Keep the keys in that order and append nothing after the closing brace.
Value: {"value": 35, "unit": "V"}
